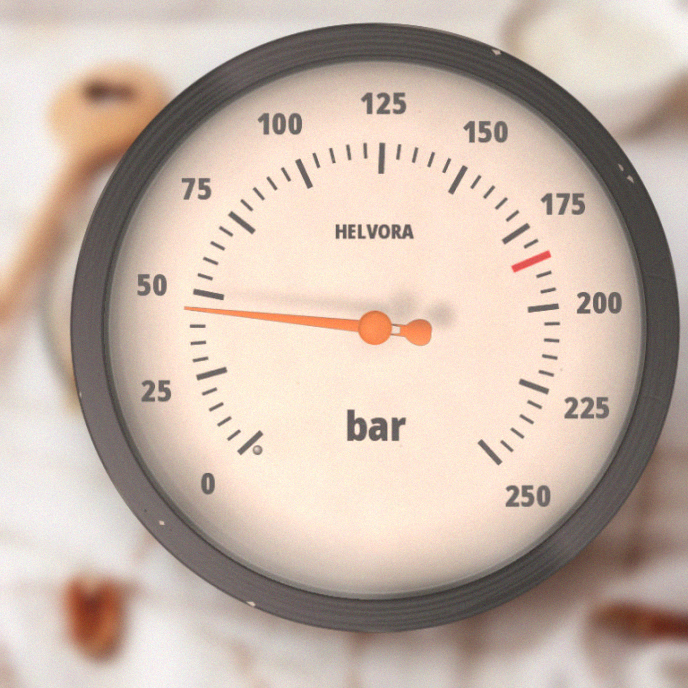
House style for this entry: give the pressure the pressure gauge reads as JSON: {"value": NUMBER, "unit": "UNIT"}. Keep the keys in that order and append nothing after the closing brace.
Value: {"value": 45, "unit": "bar"}
